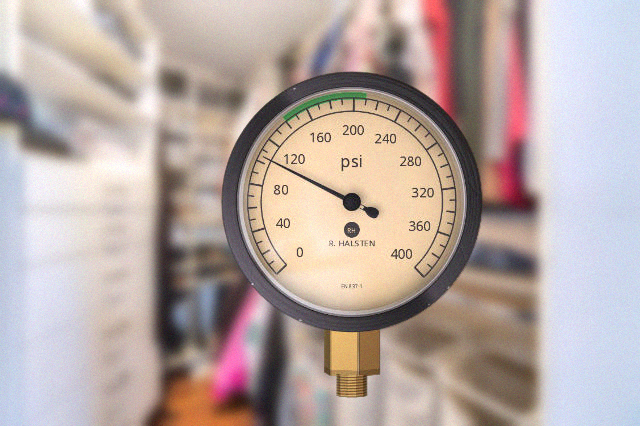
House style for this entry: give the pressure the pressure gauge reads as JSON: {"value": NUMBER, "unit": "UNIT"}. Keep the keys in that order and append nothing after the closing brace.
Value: {"value": 105, "unit": "psi"}
